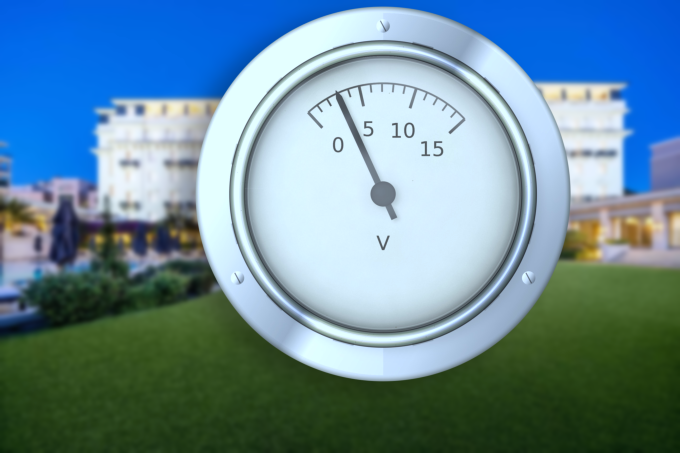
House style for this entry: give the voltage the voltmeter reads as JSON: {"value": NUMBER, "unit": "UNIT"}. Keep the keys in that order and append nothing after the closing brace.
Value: {"value": 3, "unit": "V"}
